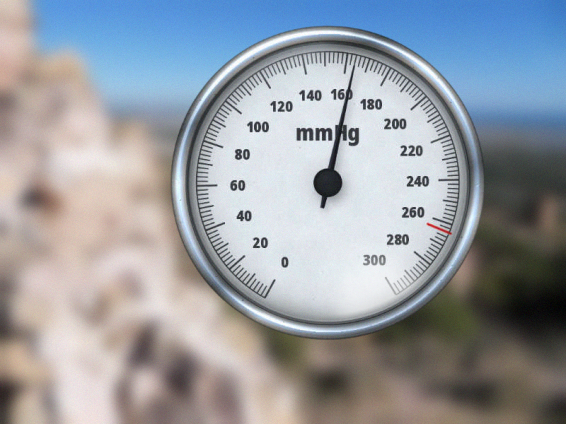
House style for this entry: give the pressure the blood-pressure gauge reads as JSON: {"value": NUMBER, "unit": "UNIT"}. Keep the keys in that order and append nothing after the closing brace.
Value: {"value": 164, "unit": "mmHg"}
